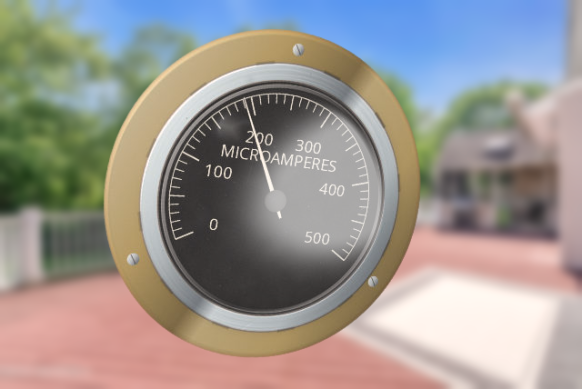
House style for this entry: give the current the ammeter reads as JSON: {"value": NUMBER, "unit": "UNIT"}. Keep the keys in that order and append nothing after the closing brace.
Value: {"value": 190, "unit": "µA"}
